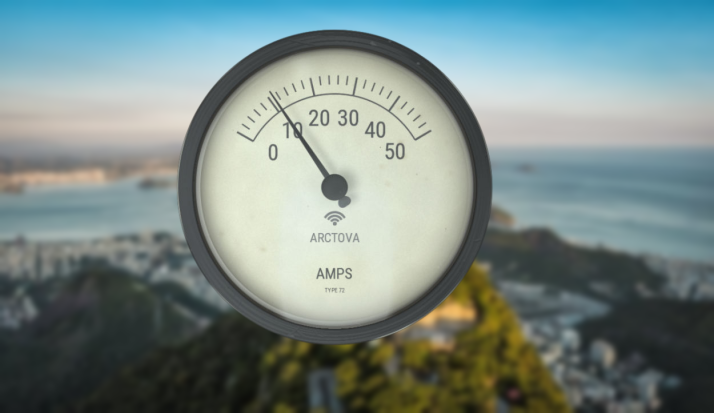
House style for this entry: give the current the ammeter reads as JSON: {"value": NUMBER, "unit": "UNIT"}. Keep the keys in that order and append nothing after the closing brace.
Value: {"value": 11, "unit": "A"}
